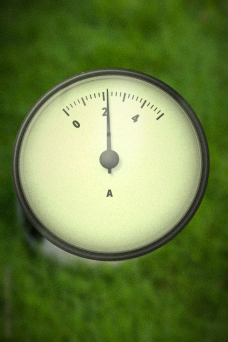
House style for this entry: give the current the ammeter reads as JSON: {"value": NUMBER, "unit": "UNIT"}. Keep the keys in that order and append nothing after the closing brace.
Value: {"value": 2.2, "unit": "A"}
